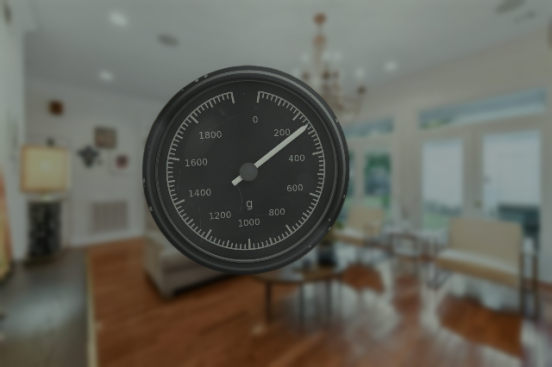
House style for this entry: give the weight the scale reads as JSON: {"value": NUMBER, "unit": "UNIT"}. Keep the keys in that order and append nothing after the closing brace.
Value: {"value": 260, "unit": "g"}
